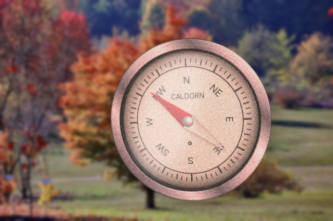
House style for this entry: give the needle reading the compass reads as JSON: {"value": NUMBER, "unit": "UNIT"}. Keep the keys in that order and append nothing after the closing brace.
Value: {"value": 310, "unit": "°"}
